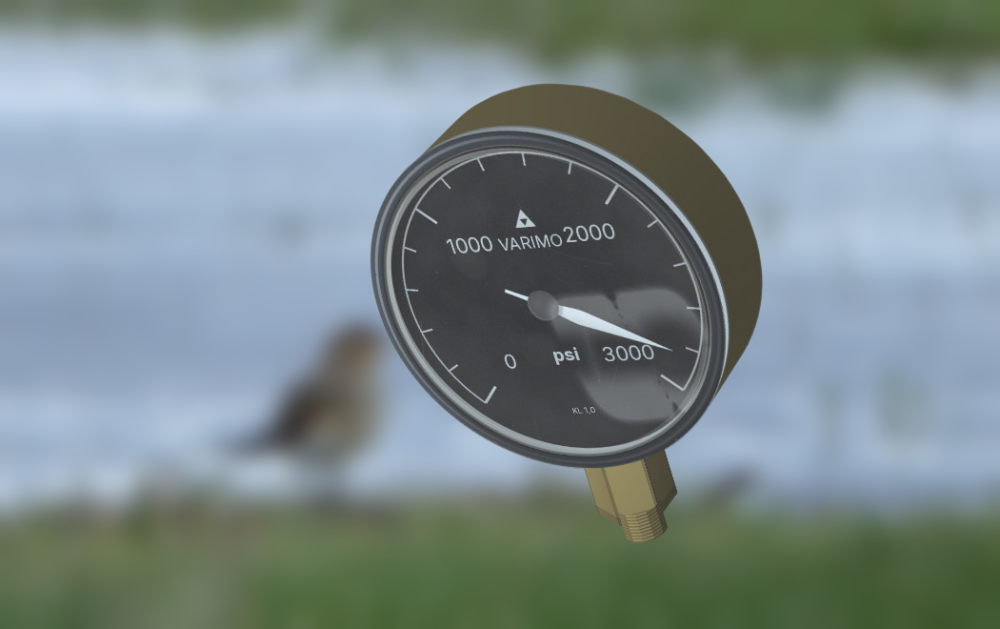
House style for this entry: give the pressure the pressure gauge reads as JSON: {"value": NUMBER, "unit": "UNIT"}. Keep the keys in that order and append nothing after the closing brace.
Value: {"value": 2800, "unit": "psi"}
